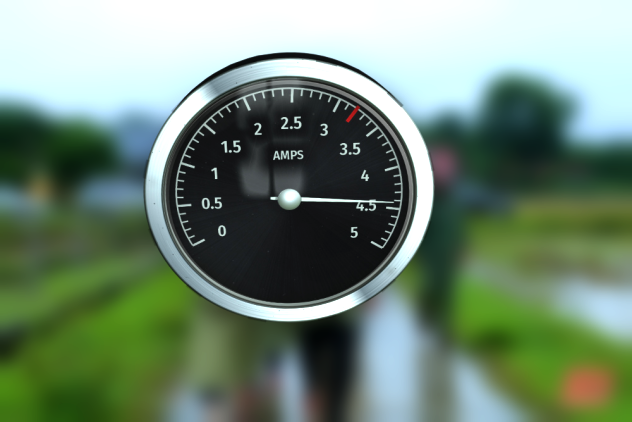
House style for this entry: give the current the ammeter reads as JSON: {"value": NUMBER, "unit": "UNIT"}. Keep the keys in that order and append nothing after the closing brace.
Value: {"value": 4.4, "unit": "A"}
